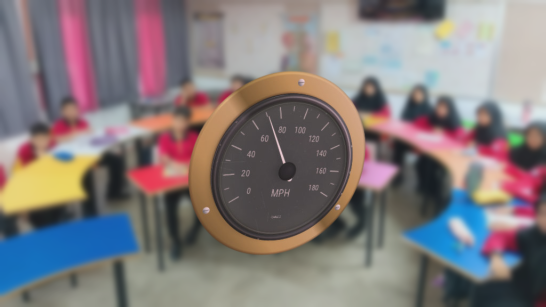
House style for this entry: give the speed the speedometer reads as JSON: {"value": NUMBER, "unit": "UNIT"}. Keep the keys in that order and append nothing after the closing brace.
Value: {"value": 70, "unit": "mph"}
